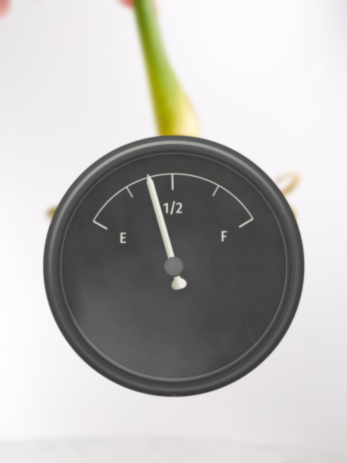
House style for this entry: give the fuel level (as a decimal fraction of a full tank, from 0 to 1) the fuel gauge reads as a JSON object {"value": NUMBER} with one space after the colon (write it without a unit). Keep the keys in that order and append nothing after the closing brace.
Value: {"value": 0.375}
